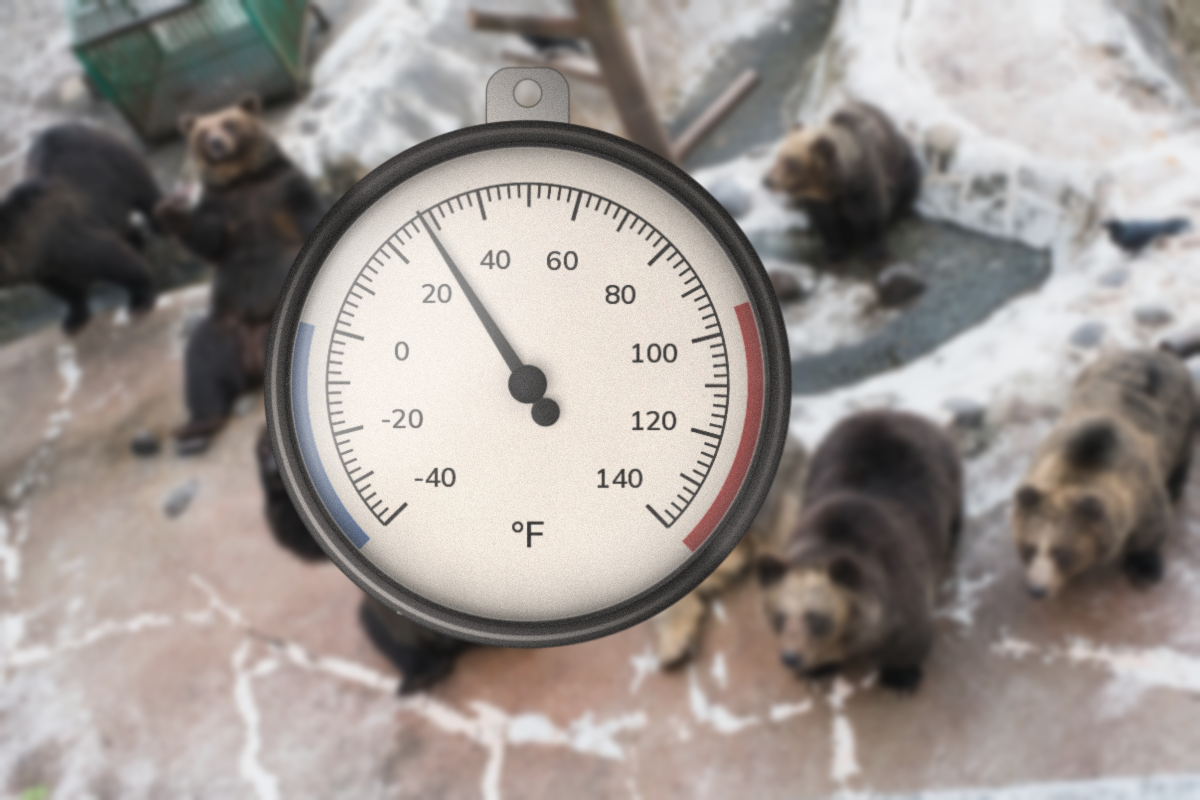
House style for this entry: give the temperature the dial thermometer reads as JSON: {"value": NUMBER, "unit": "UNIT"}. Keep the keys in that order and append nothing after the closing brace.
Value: {"value": 28, "unit": "°F"}
